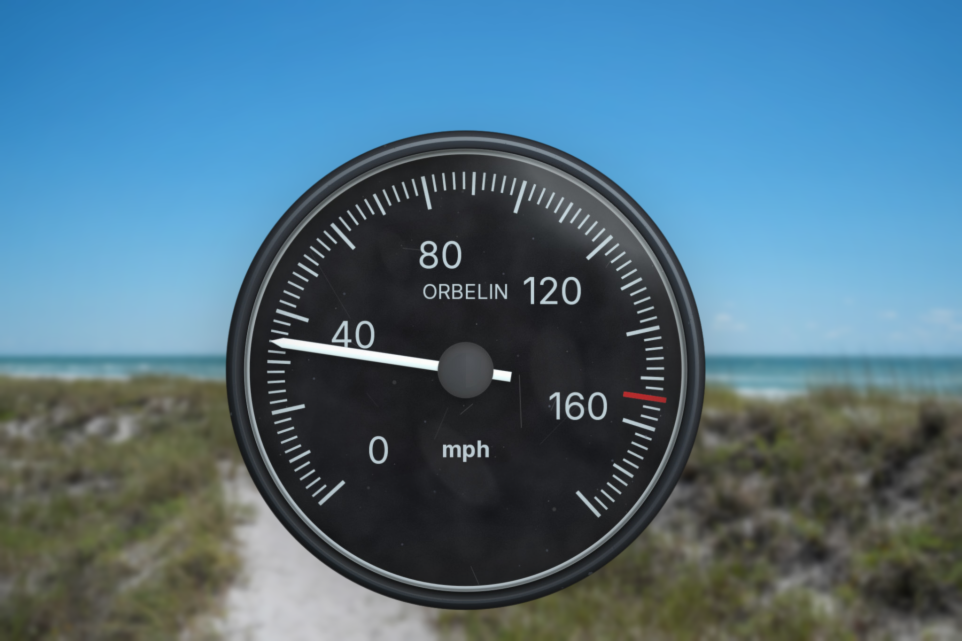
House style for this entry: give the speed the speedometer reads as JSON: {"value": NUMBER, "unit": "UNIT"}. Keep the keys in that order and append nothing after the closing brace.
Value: {"value": 34, "unit": "mph"}
